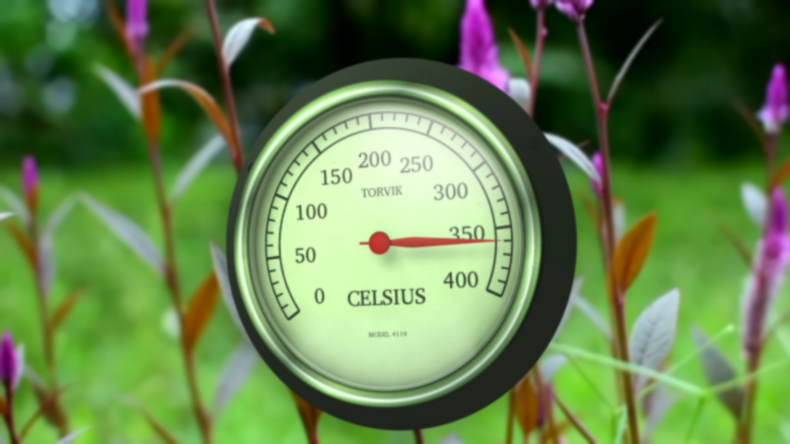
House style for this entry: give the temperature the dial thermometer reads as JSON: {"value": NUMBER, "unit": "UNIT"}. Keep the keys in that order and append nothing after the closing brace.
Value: {"value": 360, "unit": "°C"}
